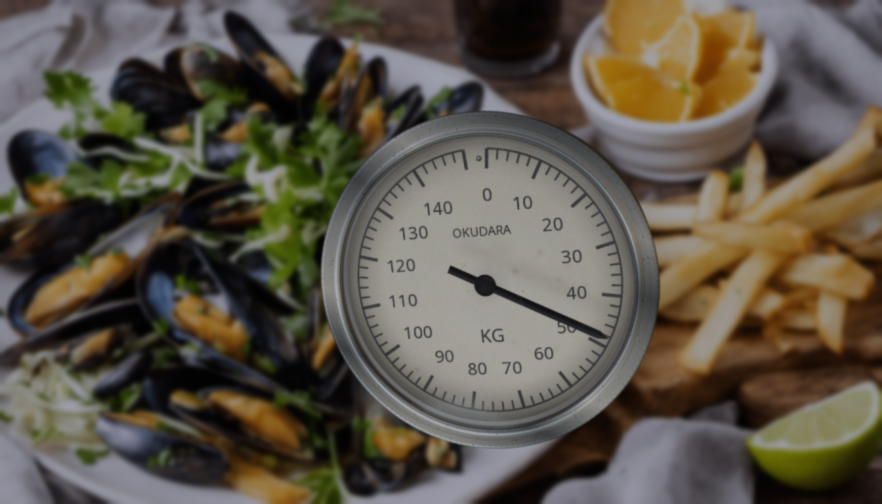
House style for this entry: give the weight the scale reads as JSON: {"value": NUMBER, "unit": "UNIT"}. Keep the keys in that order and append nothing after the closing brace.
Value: {"value": 48, "unit": "kg"}
